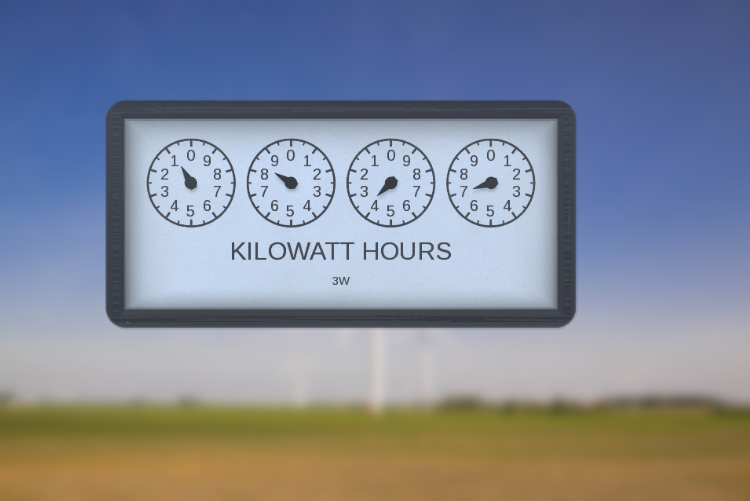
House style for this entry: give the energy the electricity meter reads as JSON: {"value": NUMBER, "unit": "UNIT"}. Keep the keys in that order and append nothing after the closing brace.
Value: {"value": 837, "unit": "kWh"}
